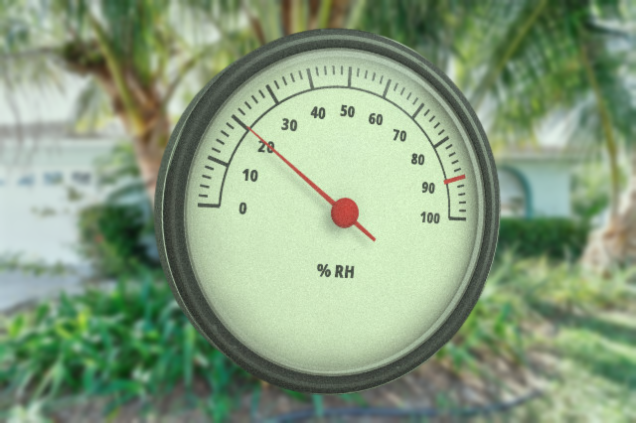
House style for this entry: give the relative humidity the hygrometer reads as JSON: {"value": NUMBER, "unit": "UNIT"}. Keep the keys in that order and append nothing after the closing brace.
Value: {"value": 20, "unit": "%"}
